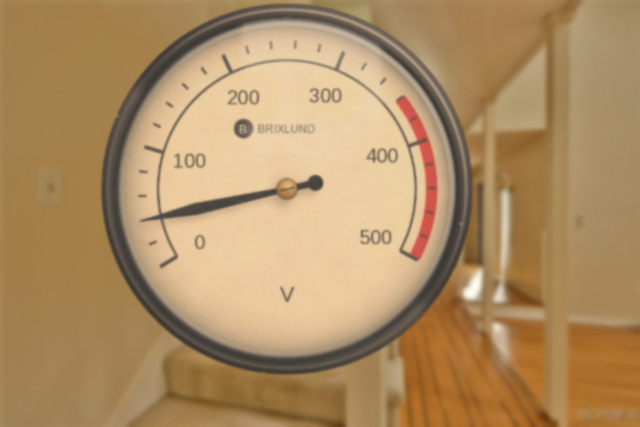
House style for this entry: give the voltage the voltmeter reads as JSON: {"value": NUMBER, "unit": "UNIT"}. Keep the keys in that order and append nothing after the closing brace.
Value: {"value": 40, "unit": "V"}
